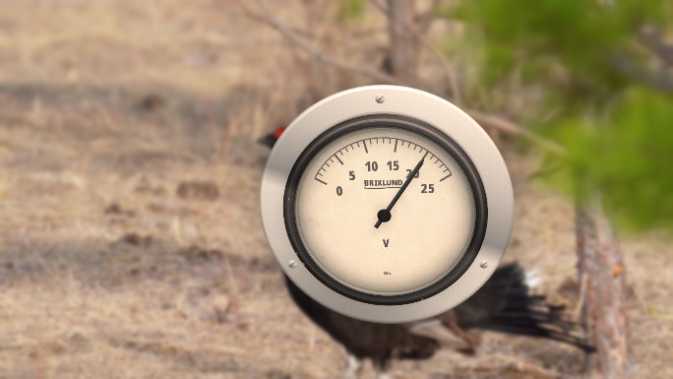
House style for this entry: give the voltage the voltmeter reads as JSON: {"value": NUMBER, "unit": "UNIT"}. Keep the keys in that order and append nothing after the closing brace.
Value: {"value": 20, "unit": "V"}
